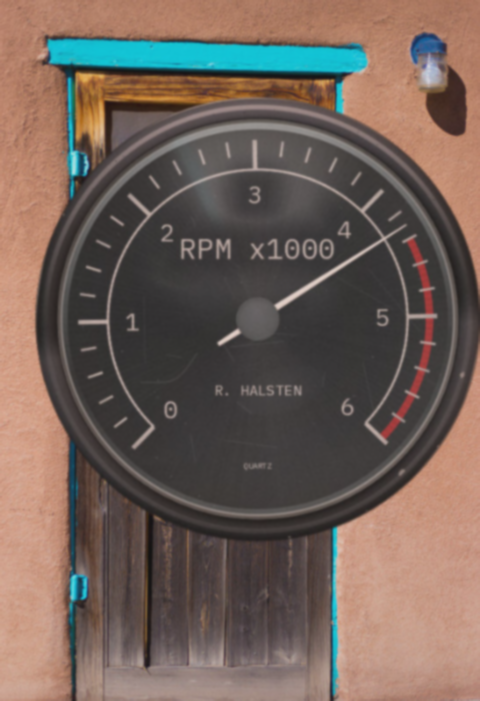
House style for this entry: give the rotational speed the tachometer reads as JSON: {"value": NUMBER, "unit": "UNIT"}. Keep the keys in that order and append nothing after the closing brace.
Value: {"value": 4300, "unit": "rpm"}
